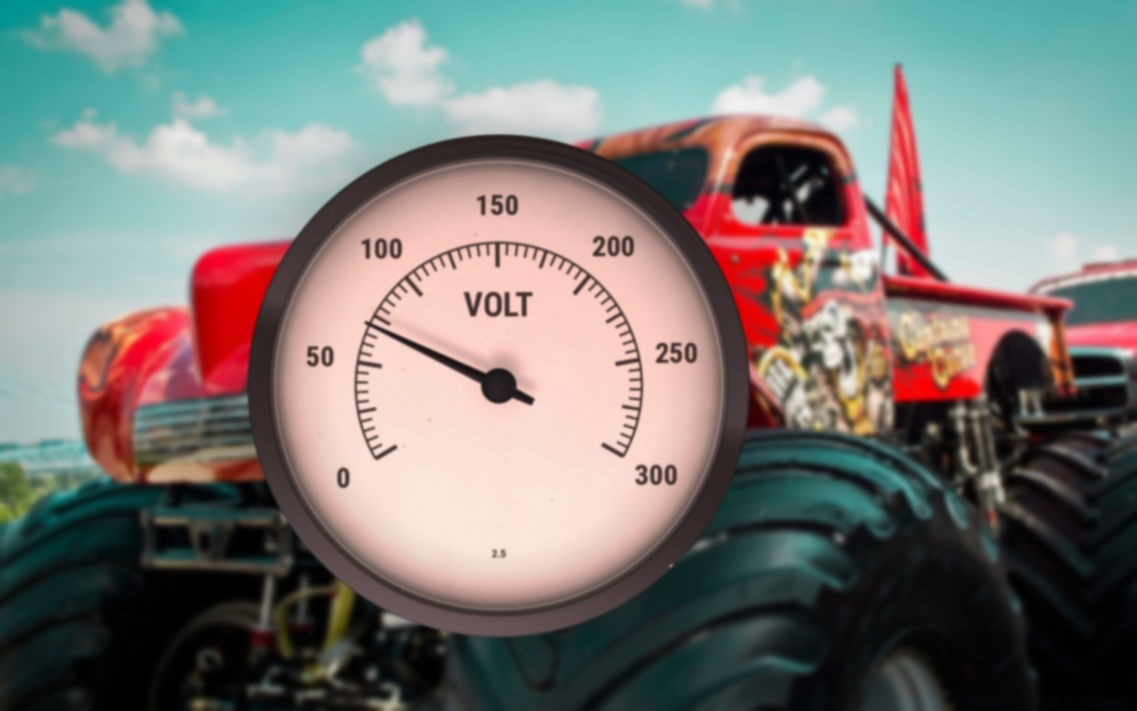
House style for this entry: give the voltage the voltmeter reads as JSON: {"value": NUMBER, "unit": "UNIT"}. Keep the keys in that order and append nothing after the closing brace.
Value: {"value": 70, "unit": "V"}
